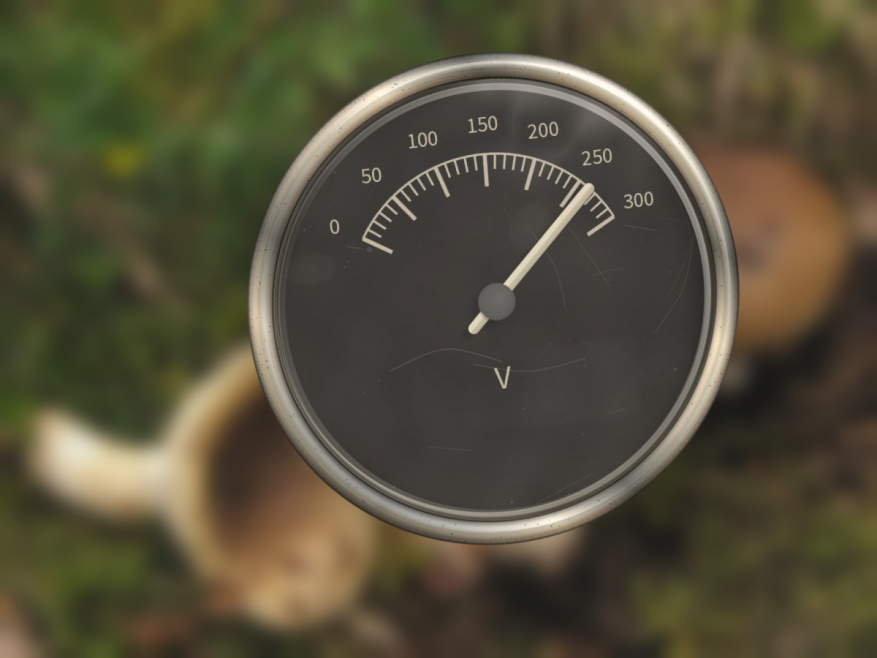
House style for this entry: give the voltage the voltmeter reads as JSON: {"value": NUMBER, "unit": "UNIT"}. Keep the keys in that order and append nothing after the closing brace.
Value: {"value": 260, "unit": "V"}
